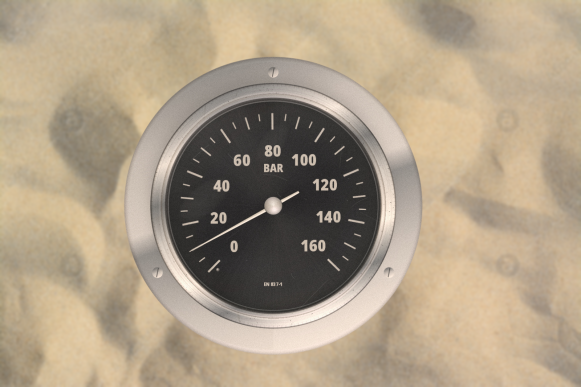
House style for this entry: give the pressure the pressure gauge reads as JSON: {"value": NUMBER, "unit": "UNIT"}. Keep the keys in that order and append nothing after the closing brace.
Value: {"value": 10, "unit": "bar"}
